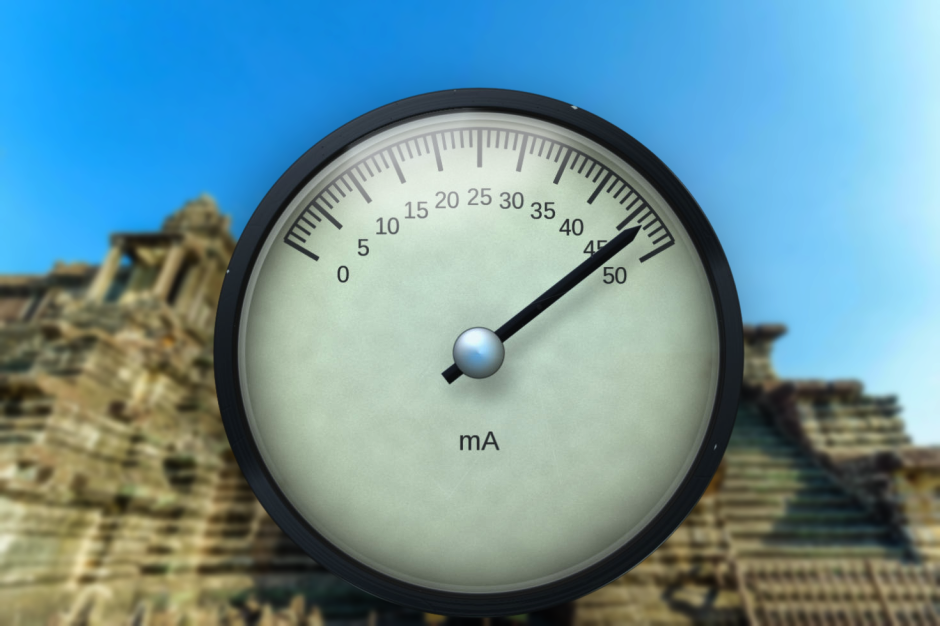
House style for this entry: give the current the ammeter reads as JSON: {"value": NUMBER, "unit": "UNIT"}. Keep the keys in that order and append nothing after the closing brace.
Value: {"value": 46.5, "unit": "mA"}
